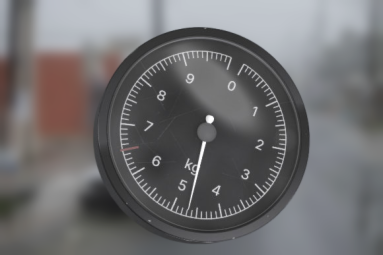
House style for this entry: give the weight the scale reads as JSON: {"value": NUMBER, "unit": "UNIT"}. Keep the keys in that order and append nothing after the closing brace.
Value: {"value": 4.7, "unit": "kg"}
